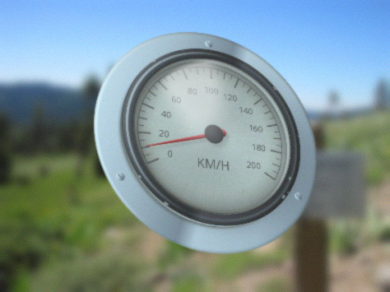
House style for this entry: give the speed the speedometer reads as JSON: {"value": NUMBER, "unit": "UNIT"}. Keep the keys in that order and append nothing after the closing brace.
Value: {"value": 10, "unit": "km/h"}
